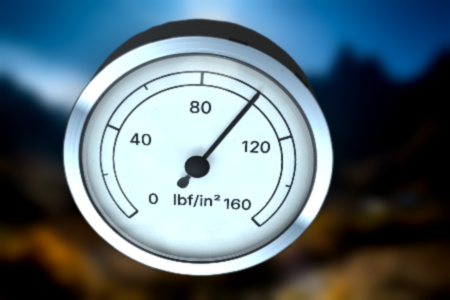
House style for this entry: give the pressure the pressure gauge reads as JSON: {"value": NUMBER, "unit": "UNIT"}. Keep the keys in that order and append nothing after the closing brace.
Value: {"value": 100, "unit": "psi"}
